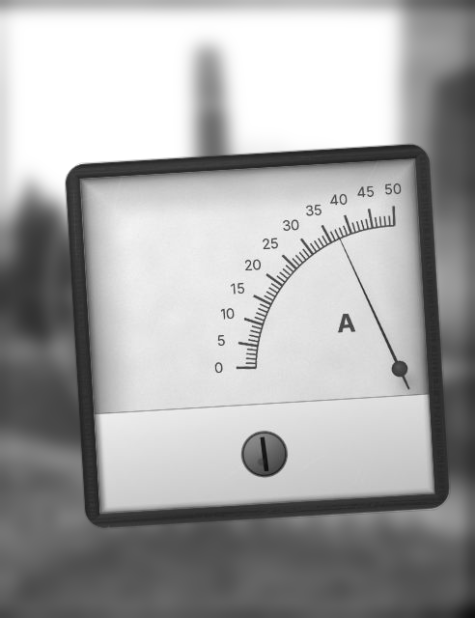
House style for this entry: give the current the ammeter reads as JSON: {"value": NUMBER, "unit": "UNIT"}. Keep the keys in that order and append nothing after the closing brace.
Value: {"value": 37, "unit": "A"}
